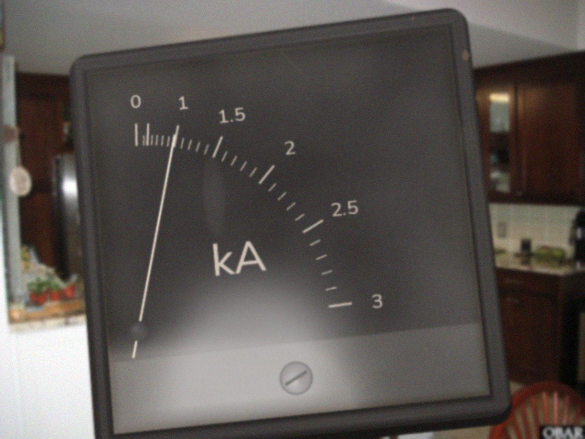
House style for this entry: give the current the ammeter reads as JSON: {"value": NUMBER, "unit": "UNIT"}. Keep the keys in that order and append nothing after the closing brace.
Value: {"value": 1, "unit": "kA"}
